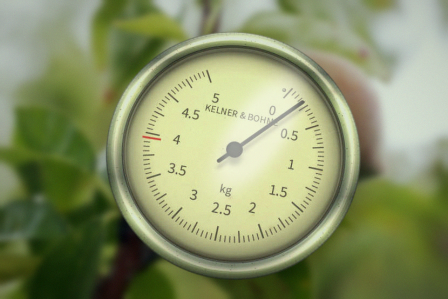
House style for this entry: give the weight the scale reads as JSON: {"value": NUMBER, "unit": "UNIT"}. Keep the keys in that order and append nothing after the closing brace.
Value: {"value": 0.2, "unit": "kg"}
